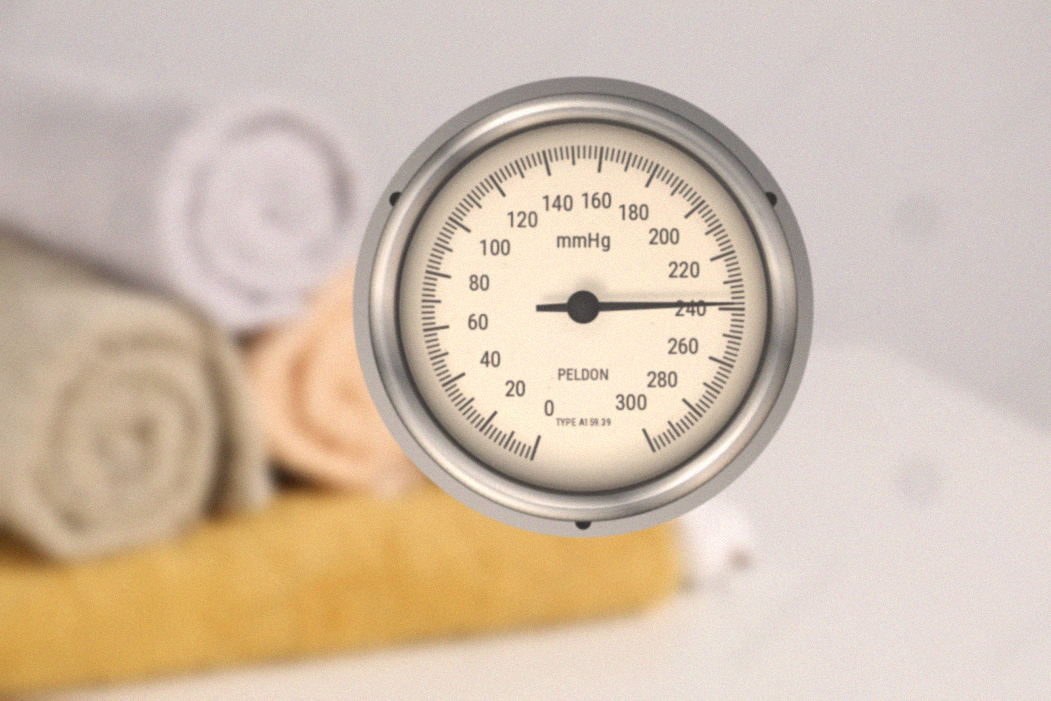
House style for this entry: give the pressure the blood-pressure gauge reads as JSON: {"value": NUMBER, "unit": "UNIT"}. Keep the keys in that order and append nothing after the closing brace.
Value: {"value": 238, "unit": "mmHg"}
